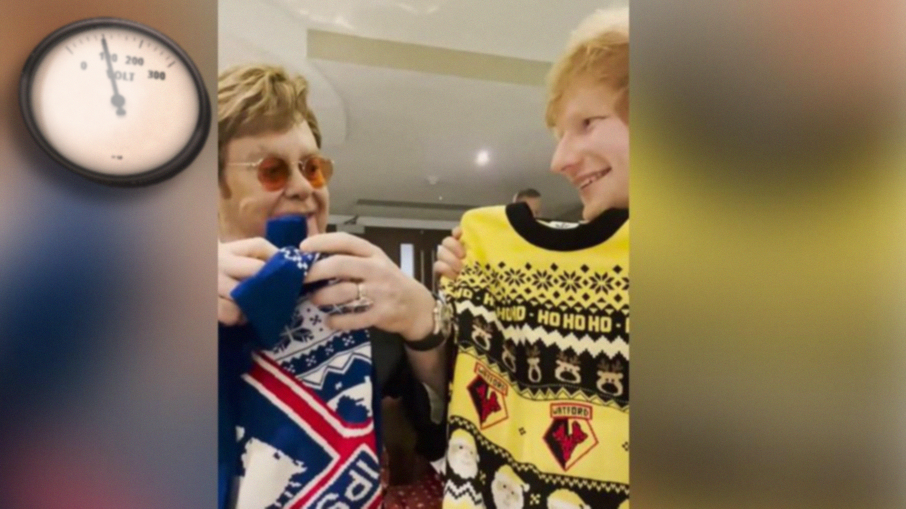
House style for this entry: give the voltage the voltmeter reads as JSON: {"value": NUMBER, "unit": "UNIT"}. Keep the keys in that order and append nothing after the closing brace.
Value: {"value": 100, "unit": "V"}
